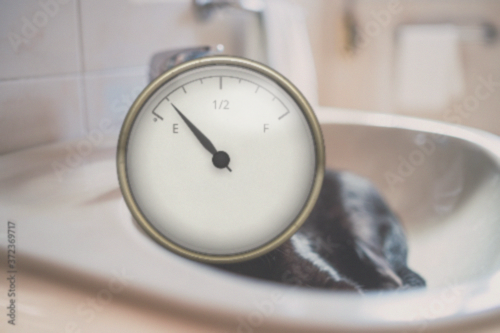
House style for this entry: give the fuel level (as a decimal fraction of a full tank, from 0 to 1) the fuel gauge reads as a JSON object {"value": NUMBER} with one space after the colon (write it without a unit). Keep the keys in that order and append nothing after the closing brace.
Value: {"value": 0.125}
